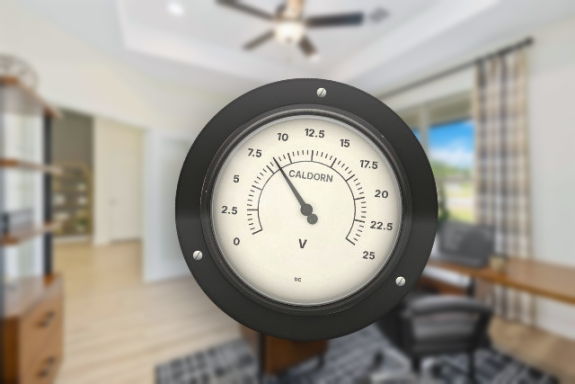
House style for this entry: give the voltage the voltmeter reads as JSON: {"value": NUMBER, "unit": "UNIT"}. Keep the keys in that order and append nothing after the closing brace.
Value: {"value": 8.5, "unit": "V"}
